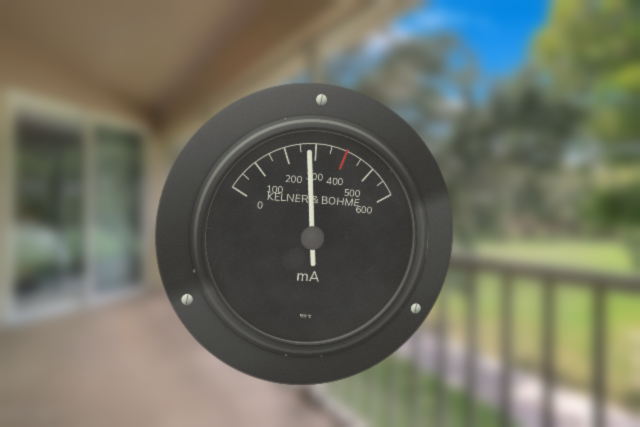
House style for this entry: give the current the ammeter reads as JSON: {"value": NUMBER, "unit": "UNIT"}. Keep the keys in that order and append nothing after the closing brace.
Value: {"value": 275, "unit": "mA"}
